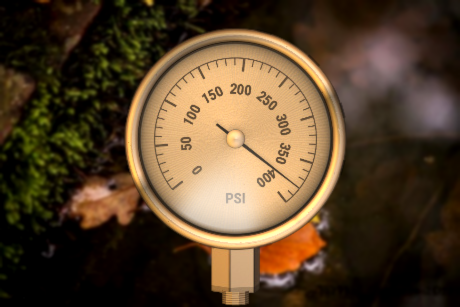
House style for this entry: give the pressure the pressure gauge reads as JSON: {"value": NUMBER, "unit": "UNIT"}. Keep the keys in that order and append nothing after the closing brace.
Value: {"value": 380, "unit": "psi"}
